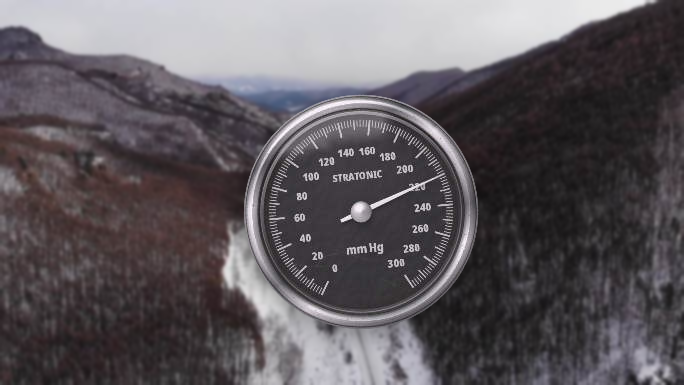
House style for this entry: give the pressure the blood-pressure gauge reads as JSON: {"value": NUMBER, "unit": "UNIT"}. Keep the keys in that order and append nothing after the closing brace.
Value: {"value": 220, "unit": "mmHg"}
